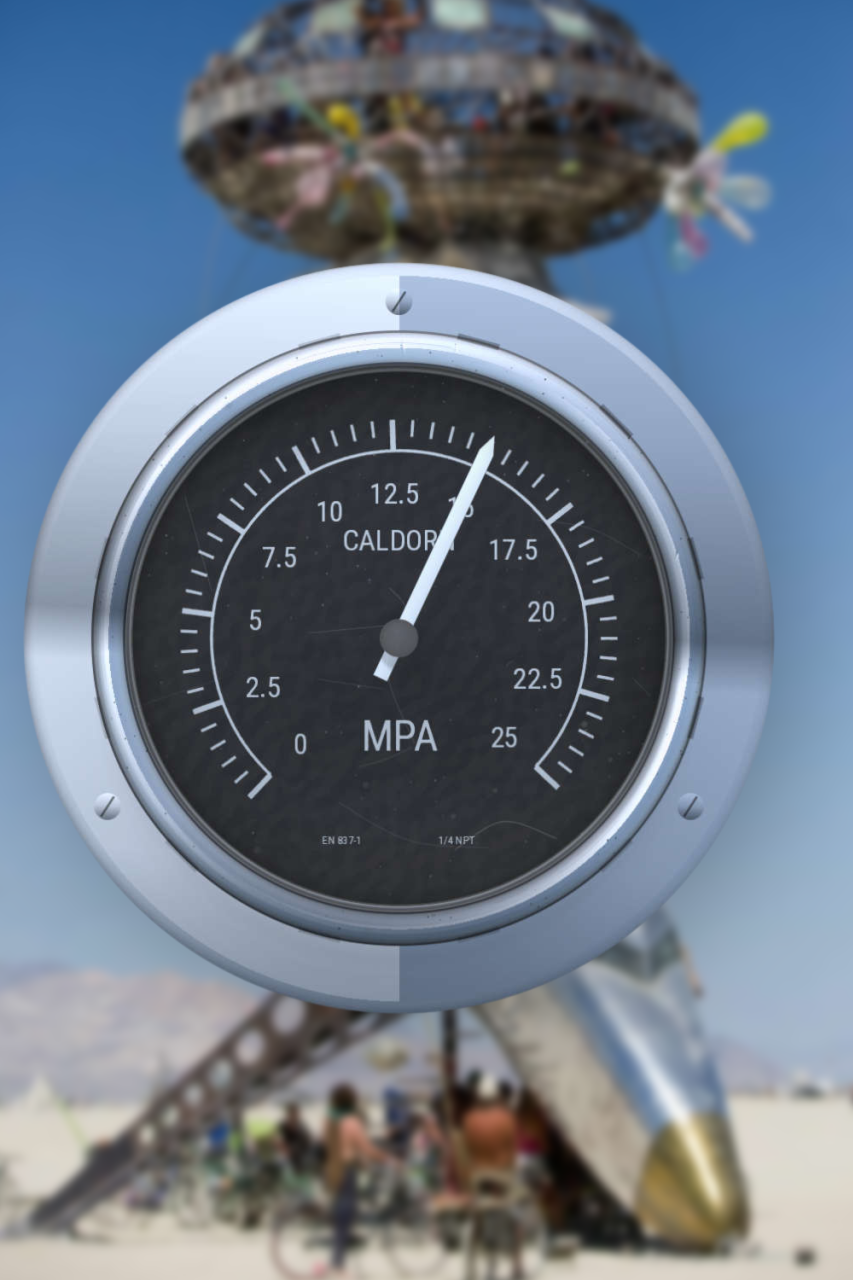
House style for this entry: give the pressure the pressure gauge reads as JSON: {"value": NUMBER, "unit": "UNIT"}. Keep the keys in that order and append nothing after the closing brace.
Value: {"value": 15, "unit": "MPa"}
